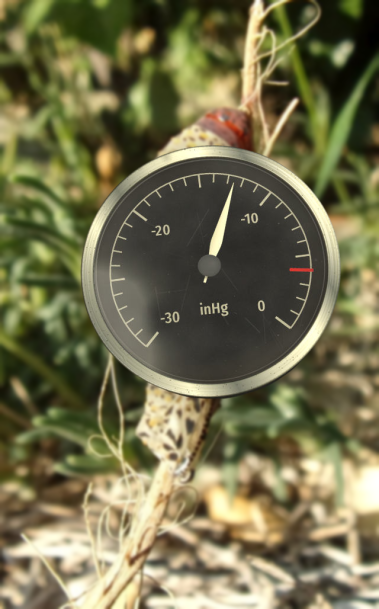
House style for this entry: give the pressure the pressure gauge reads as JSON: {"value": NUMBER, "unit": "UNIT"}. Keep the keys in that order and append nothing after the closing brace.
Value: {"value": -12.5, "unit": "inHg"}
